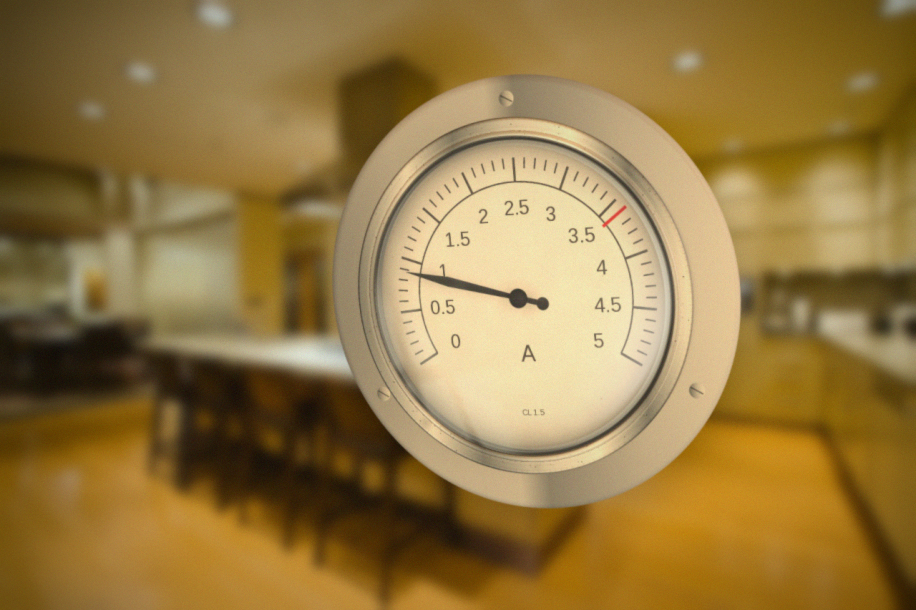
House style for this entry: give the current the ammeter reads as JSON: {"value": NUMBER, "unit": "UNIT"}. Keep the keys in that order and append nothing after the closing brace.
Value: {"value": 0.9, "unit": "A"}
